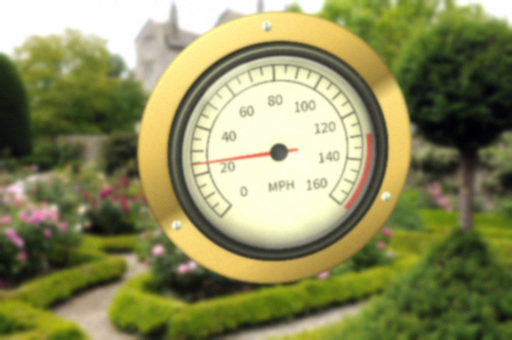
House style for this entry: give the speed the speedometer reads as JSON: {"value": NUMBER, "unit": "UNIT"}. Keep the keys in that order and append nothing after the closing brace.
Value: {"value": 25, "unit": "mph"}
